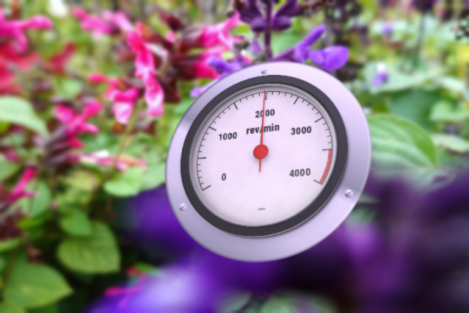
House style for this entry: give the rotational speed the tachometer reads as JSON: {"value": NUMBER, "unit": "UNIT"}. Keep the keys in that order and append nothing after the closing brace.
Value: {"value": 2000, "unit": "rpm"}
